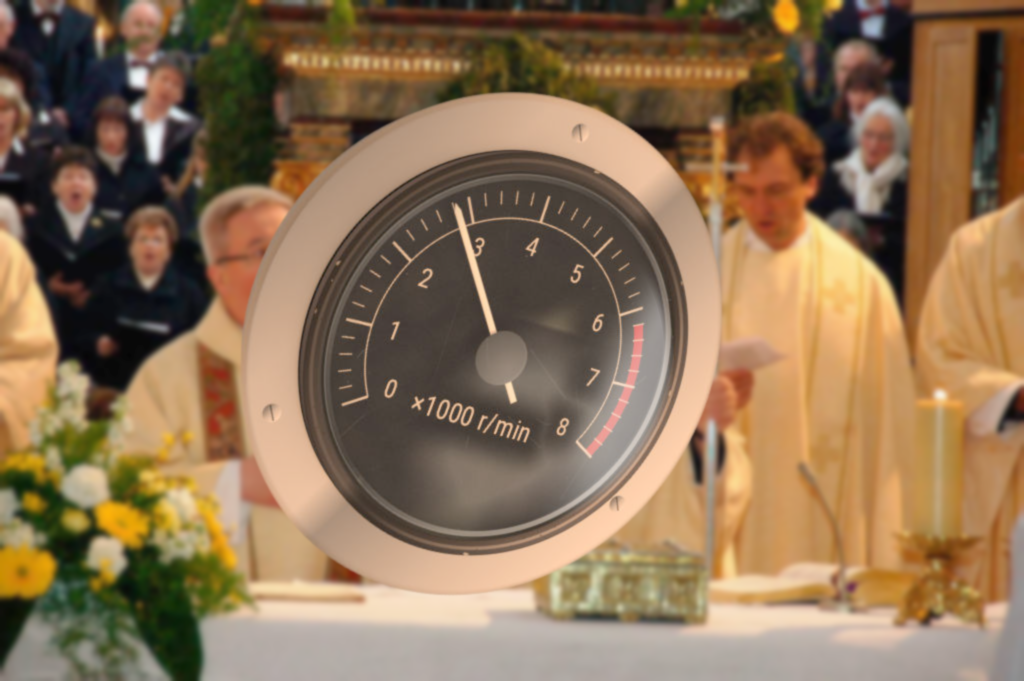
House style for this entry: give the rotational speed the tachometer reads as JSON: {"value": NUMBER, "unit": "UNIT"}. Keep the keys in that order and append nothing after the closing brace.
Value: {"value": 2800, "unit": "rpm"}
